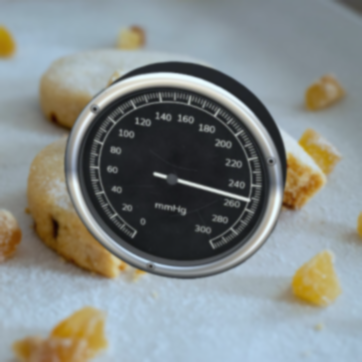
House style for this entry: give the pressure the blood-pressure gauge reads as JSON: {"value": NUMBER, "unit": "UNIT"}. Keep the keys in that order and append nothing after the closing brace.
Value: {"value": 250, "unit": "mmHg"}
